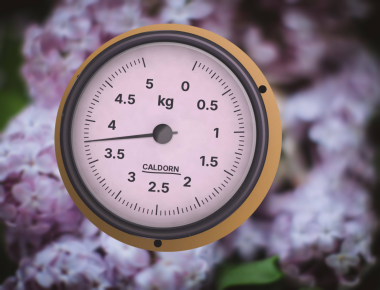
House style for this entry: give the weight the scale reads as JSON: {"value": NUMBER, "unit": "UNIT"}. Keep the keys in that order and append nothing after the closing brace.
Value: {"value": 3.75, "unit": "kg"}
